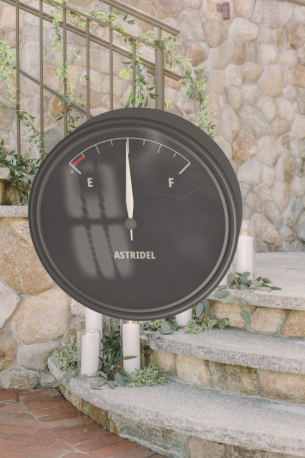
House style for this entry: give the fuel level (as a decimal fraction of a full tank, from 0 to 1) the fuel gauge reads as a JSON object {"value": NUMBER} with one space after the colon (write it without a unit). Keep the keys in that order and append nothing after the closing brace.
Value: {"value": 0.5}
